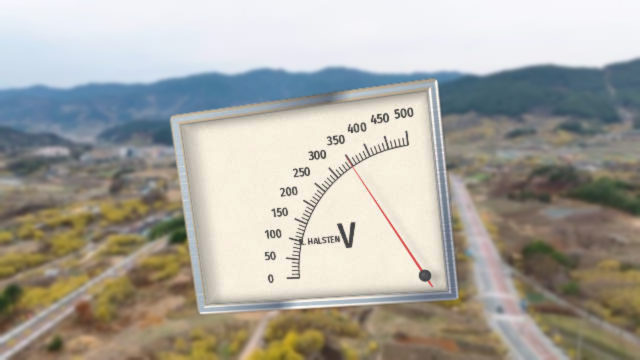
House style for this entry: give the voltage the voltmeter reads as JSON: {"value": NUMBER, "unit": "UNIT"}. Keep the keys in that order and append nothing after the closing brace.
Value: {"value": 350, "unit": "V"}
